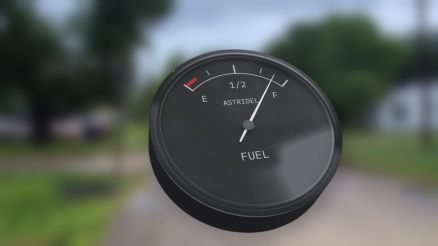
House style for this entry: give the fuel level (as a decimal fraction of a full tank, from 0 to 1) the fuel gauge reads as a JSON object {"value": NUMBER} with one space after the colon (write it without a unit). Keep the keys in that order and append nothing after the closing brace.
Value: {"value": 0.875}
